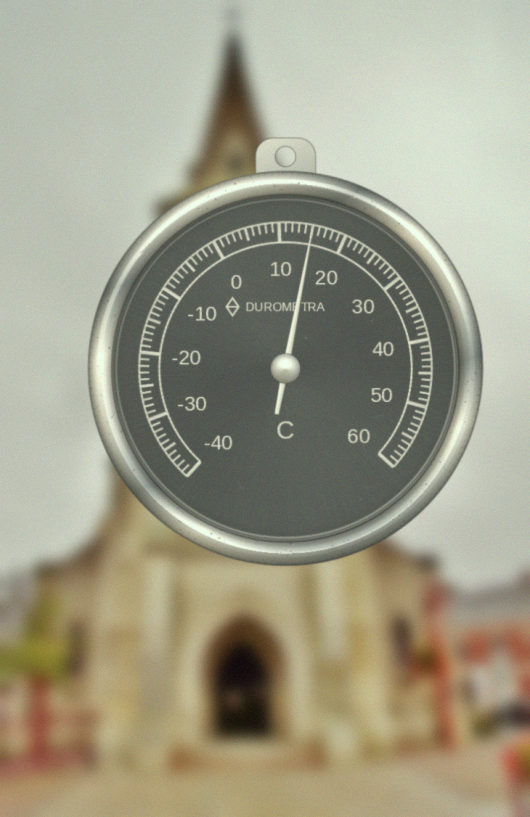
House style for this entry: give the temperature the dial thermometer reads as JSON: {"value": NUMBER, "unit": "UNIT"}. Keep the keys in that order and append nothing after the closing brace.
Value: {"value": 15, "unit": "°C"}
